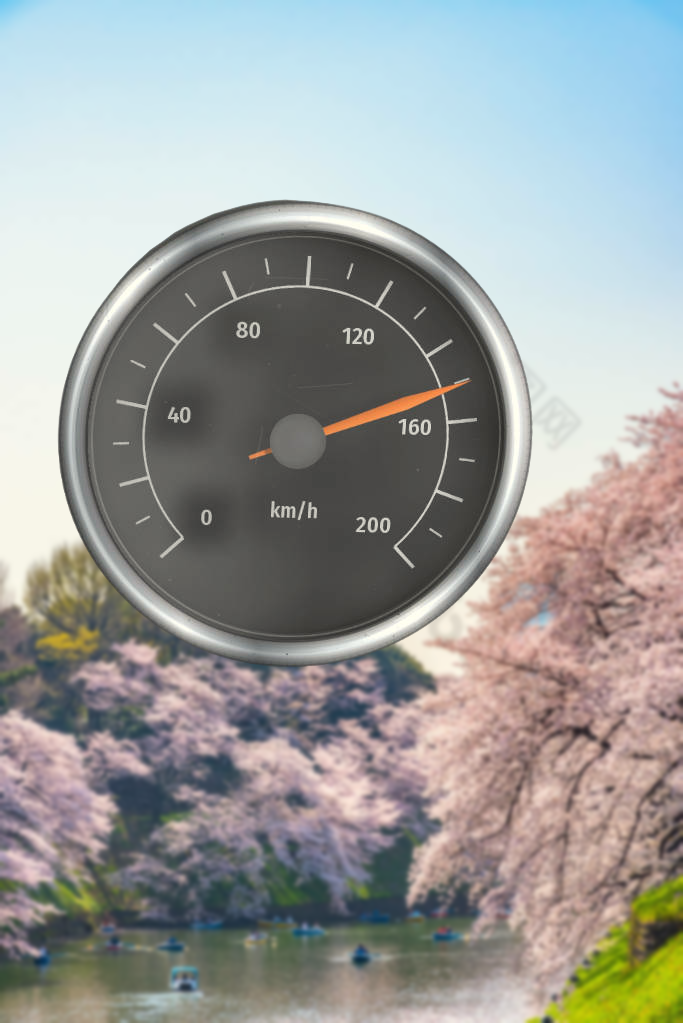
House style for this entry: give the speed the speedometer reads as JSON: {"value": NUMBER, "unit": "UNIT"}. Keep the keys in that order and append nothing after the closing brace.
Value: {"value": 150, "unit": "km/h"}
